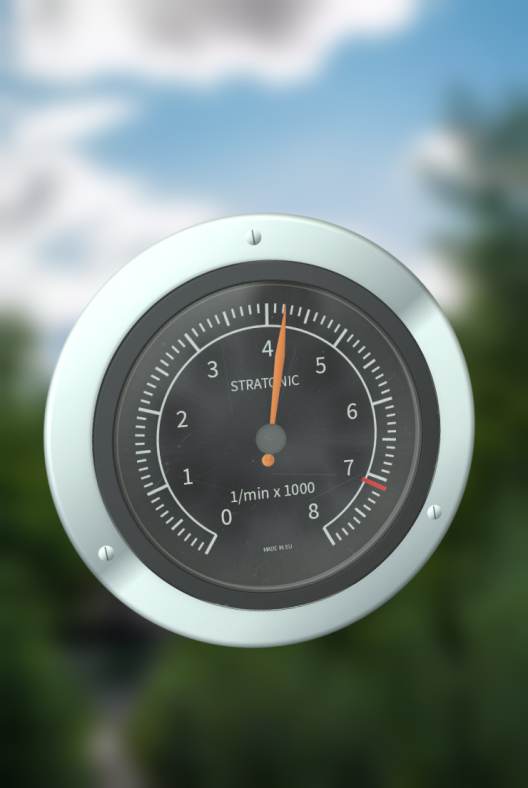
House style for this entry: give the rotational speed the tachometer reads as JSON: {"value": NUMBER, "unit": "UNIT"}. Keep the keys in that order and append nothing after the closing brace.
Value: {"value": 4200, "unit": "rpm"}
